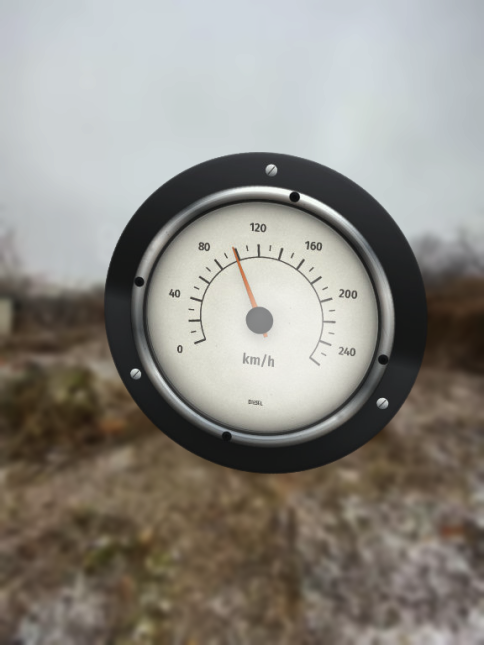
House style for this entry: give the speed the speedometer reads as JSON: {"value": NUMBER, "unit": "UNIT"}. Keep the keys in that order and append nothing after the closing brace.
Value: {"value": 100, "unit": "km/h"}
